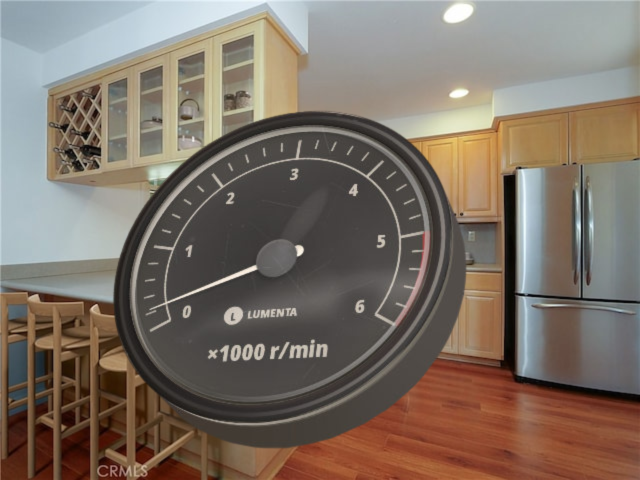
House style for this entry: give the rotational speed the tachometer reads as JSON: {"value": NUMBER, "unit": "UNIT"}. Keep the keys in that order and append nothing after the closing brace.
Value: {"value": 200, "unit": "rpm"}
